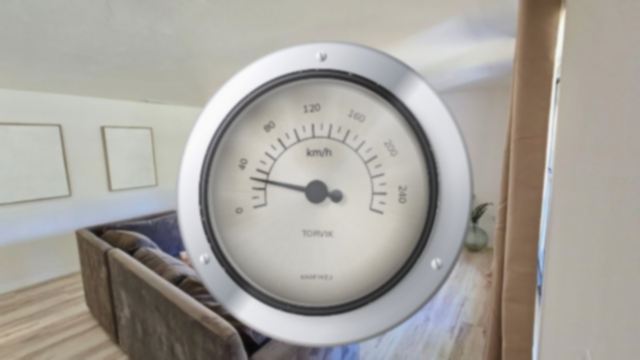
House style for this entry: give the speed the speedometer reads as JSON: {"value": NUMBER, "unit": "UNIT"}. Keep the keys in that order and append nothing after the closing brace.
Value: {"value": 30, "unit": "km/h"}
